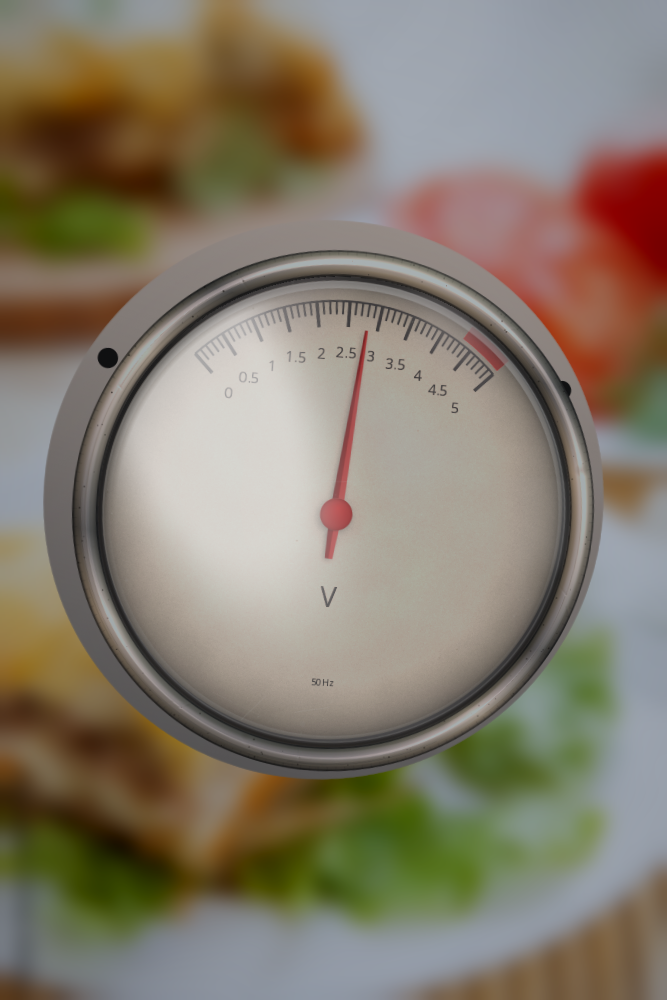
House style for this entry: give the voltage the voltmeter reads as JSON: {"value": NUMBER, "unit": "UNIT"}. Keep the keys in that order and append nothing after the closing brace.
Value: {"value": 2.8, "unit": "V"}
